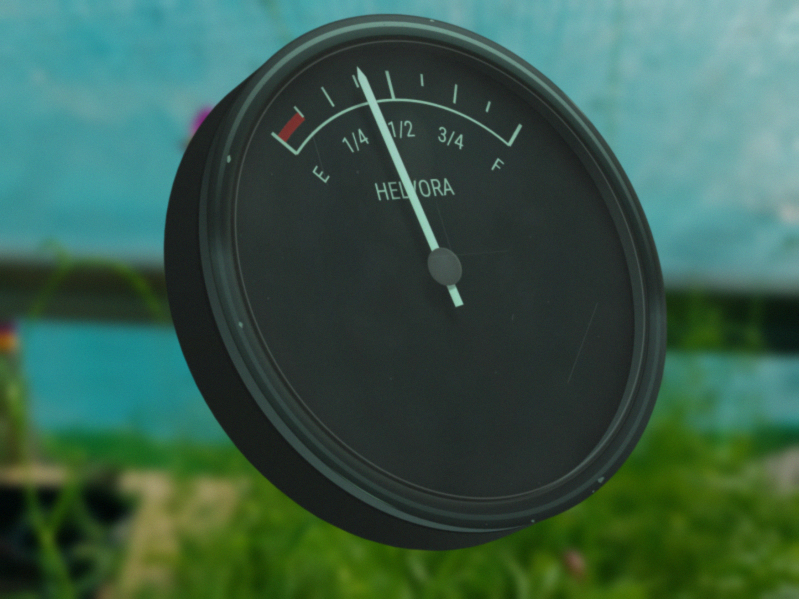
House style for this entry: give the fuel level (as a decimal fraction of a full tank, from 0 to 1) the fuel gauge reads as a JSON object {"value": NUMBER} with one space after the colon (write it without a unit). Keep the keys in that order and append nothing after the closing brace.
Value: {"value": 0.375}
